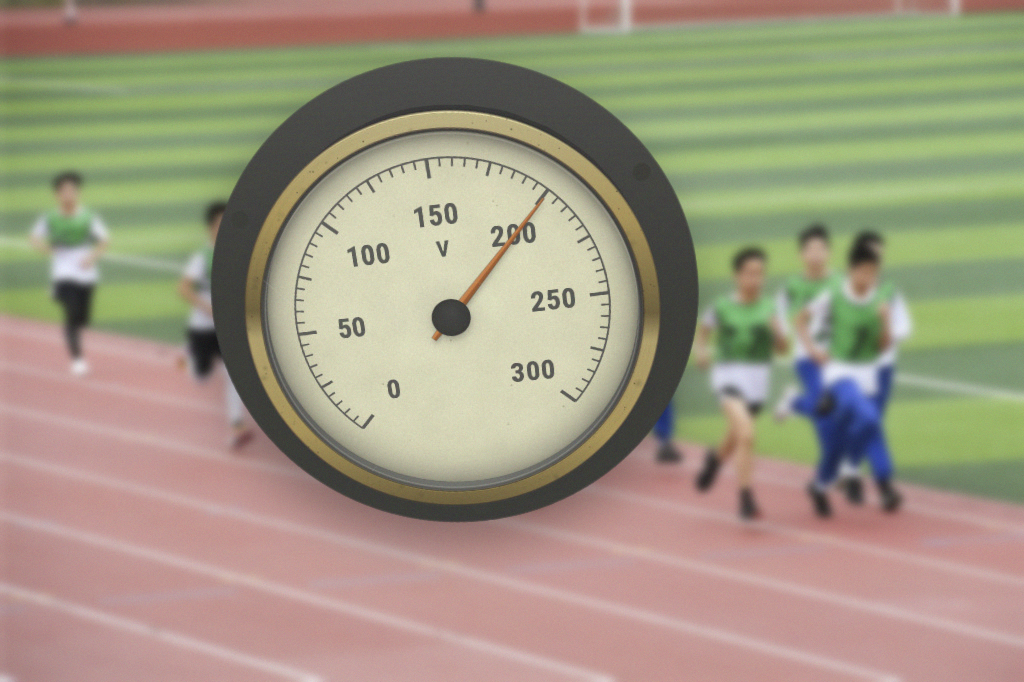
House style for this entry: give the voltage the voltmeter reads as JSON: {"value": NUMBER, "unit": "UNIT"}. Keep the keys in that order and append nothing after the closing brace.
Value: {"value": 200, "unit": "V"}
